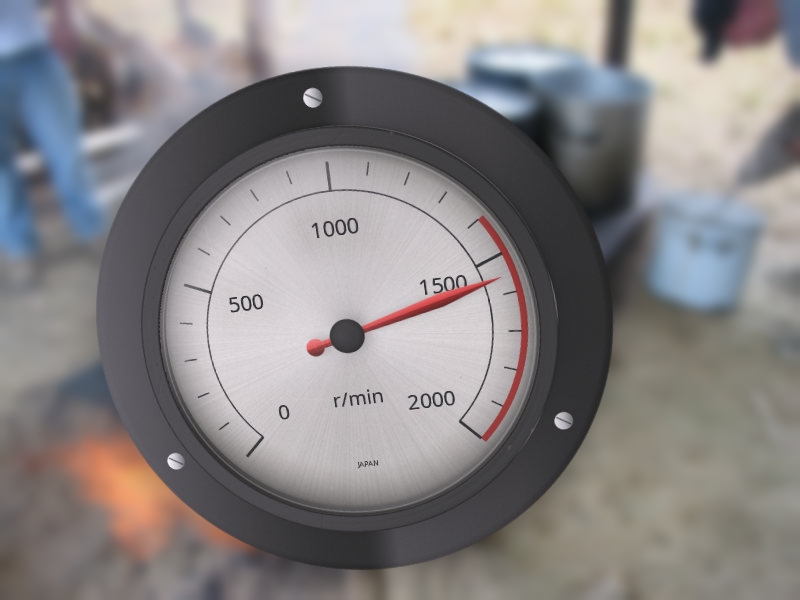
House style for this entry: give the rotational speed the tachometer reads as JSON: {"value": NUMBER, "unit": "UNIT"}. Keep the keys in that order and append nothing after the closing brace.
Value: {"value": 1550, "unit": "rpm"}
